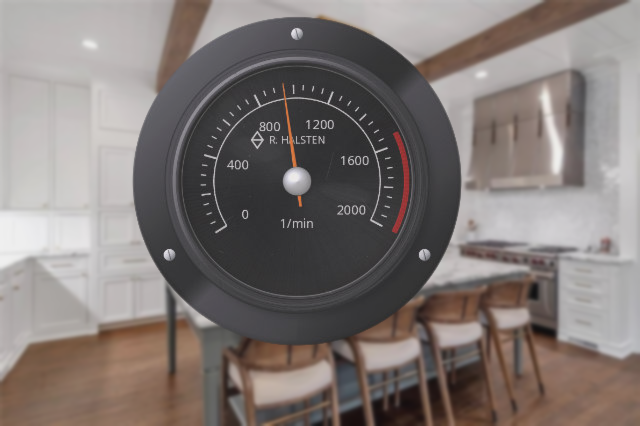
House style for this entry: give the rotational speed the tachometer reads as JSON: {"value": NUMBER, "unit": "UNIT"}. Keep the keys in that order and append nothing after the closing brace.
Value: {"value": 950, "unit": "rpm"}
